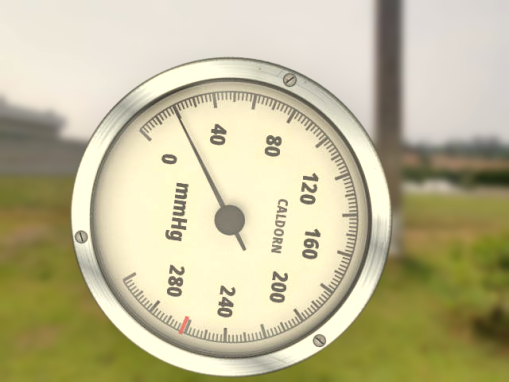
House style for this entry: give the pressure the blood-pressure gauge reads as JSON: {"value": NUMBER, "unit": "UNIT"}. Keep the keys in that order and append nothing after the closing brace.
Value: {"value": 20, "unit": "mmHg"}
